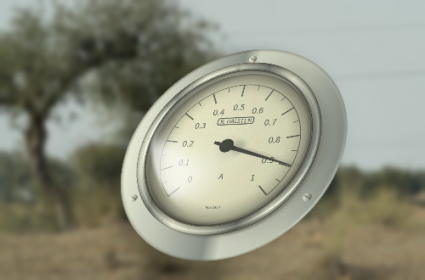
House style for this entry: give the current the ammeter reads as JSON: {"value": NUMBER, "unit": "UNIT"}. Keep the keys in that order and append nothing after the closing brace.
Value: {"value": 0.9, "unit": "A"}
